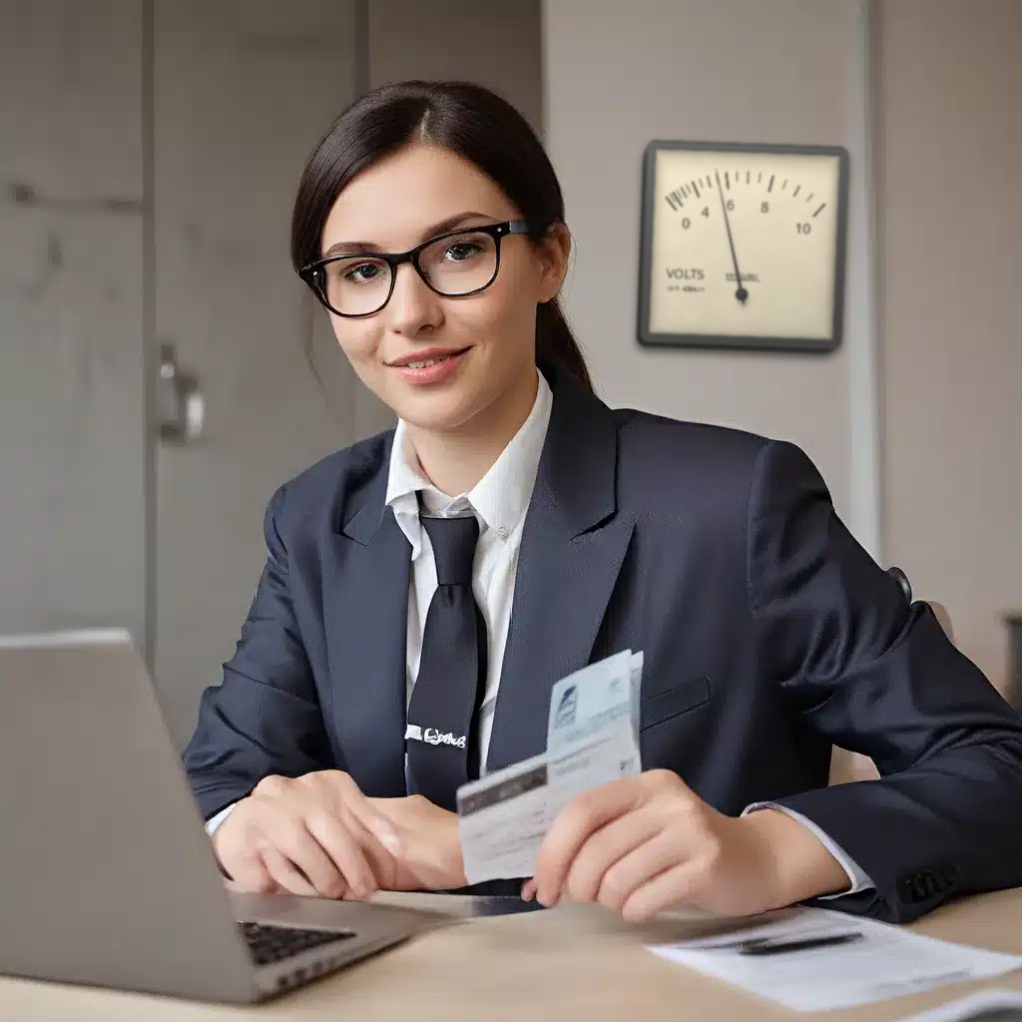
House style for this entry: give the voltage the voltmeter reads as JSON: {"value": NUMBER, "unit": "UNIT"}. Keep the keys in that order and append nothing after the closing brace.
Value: {"value": 5.5, "unit": "V"}
